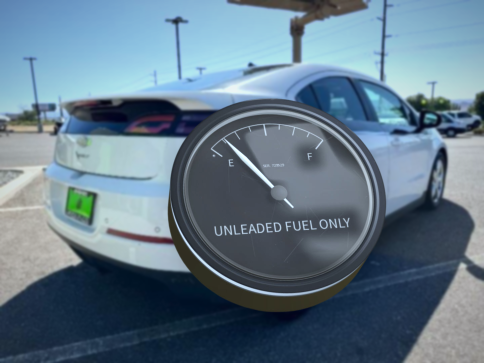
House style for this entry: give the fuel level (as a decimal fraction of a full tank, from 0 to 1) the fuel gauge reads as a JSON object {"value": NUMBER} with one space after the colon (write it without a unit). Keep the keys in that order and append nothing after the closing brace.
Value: {"value": 0.125}
